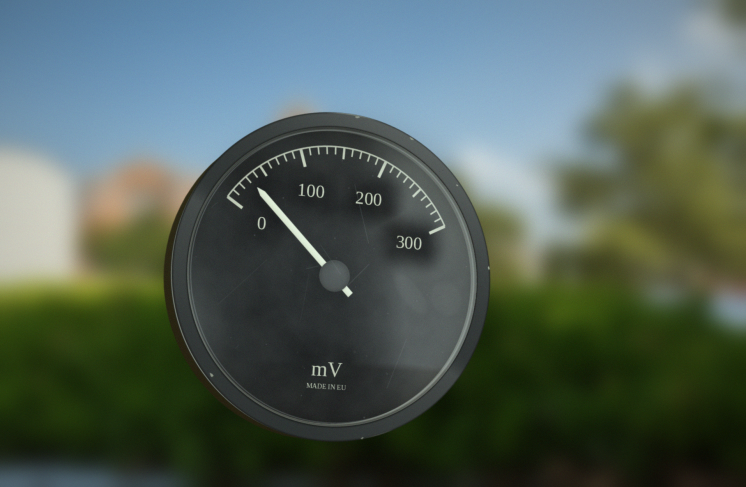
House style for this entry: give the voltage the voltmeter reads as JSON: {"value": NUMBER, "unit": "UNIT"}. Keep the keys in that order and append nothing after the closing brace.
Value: {"value": 30, "unit": "mV"}
